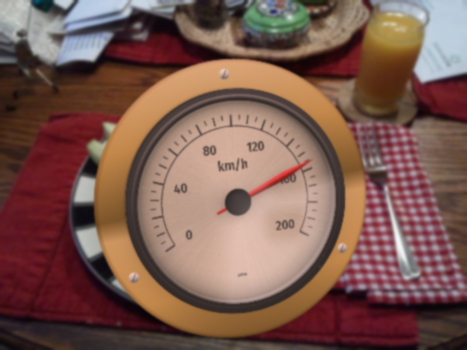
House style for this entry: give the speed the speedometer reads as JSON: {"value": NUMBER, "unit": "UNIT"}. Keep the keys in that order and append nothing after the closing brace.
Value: {"value": 155, "unit": "km/h"}
